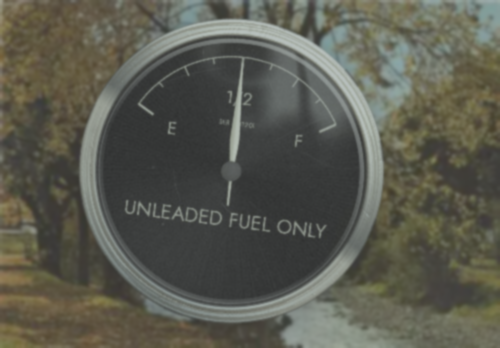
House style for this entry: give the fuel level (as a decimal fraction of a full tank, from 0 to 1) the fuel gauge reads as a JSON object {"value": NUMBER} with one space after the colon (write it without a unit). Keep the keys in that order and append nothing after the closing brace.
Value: {"value": 0.5}
